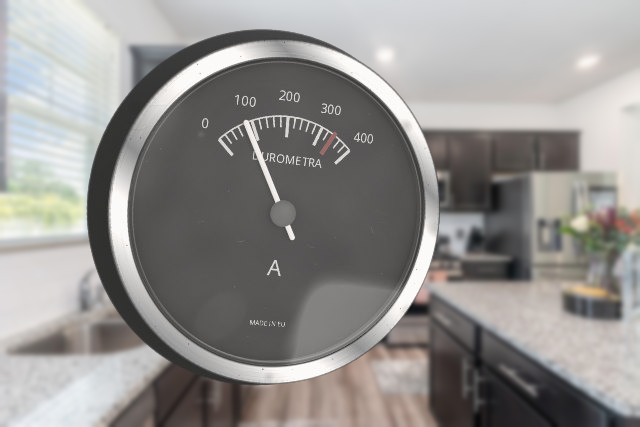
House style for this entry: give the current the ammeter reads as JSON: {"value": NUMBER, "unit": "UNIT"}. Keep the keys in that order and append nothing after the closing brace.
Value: {"value": 80, "unit": "A"}
